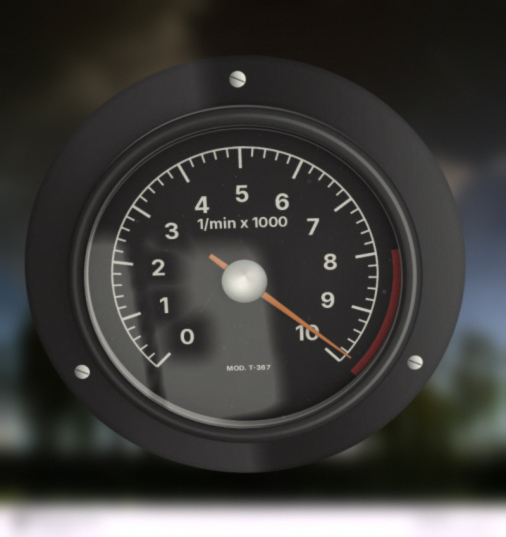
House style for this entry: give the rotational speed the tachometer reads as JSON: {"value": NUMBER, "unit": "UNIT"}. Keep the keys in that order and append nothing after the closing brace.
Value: {"value": 9800, "unit": "rpm"}
